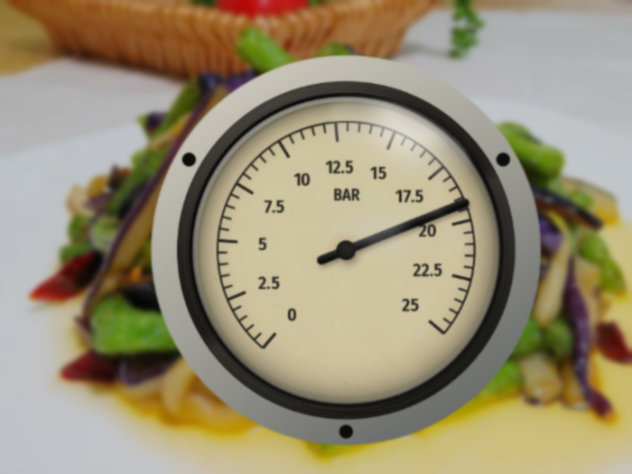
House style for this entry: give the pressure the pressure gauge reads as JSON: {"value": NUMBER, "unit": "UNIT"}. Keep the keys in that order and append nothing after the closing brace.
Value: {"value": 19.25, "unit": "bar"}
